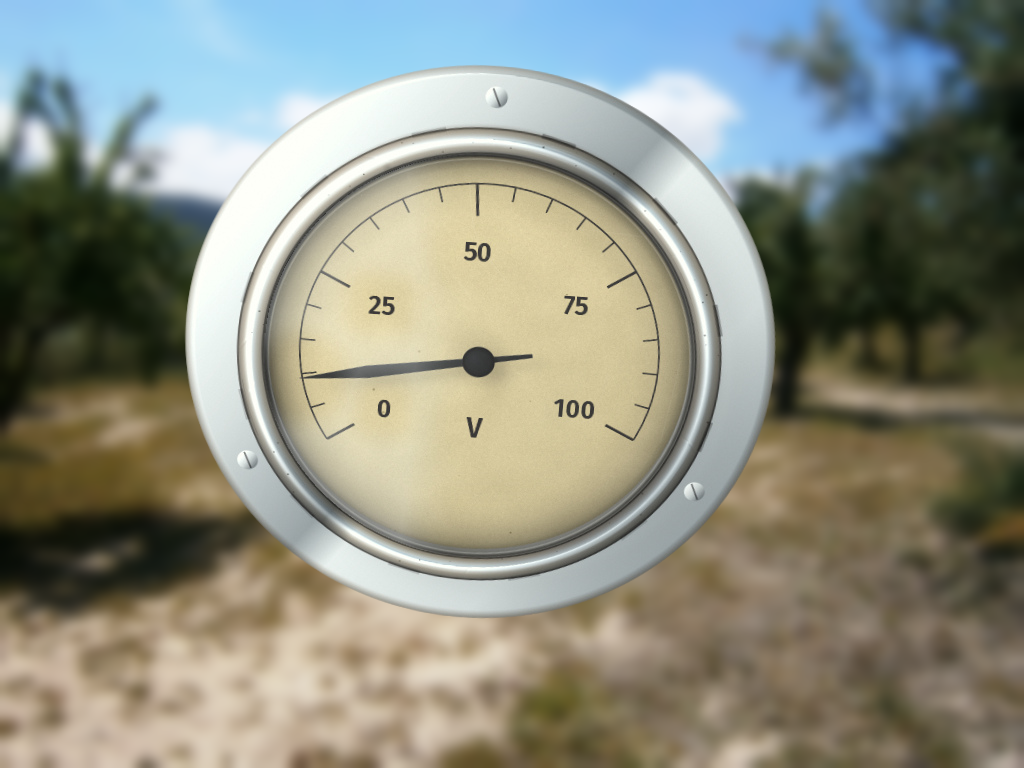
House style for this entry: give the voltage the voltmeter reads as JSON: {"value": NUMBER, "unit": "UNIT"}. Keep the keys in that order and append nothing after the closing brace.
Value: {"value": 10, "unit": "V"}
